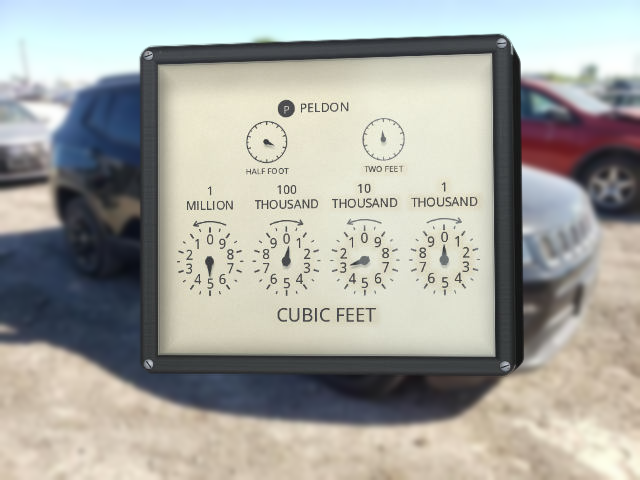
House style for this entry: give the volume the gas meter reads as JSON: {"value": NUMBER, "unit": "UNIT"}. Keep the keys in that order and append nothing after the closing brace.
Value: {"value": 503000, "unit": "ft³"}
